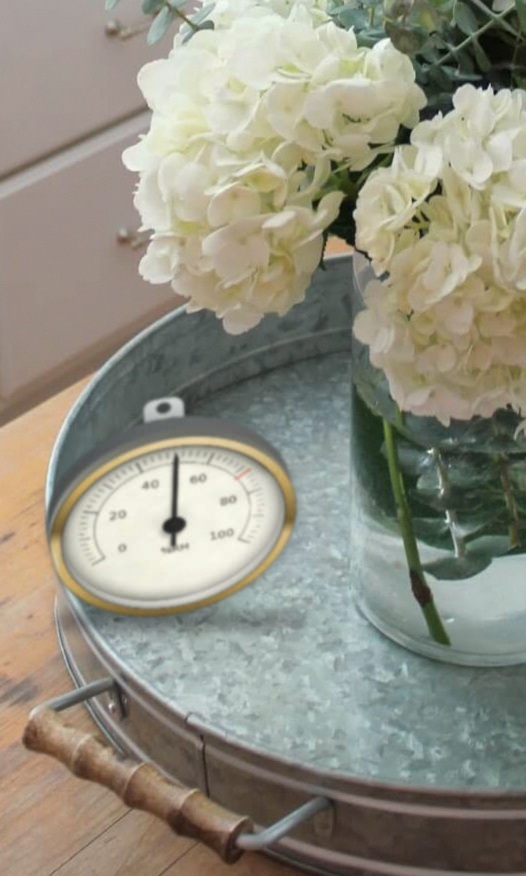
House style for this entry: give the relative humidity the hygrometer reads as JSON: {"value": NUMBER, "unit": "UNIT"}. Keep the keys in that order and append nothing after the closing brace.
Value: {"value": 50, "unit": "%"}
